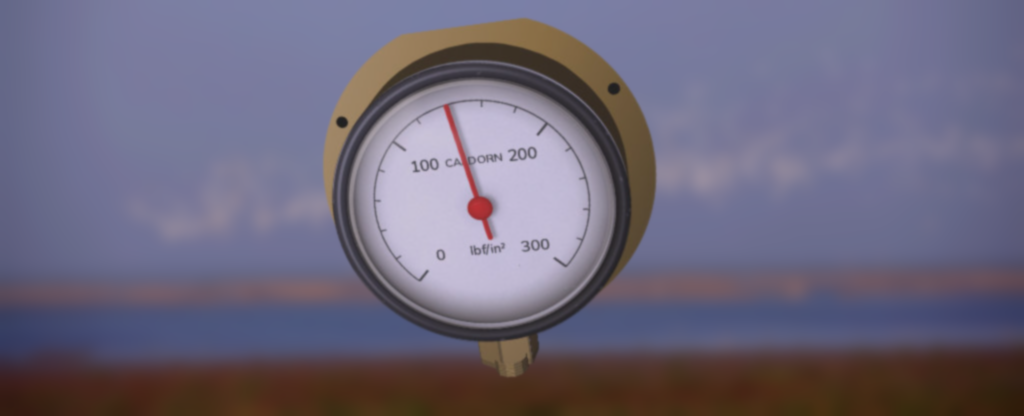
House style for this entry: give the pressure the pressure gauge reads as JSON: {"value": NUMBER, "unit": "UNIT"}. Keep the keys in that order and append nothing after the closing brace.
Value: {"value": 140, "unit": "psi"}
